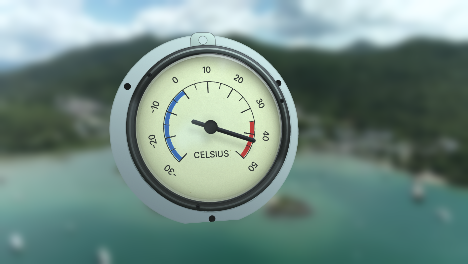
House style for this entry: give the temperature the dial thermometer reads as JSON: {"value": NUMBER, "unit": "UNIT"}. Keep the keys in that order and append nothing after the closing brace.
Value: {"value": 42.5, "unit": "°C"}
